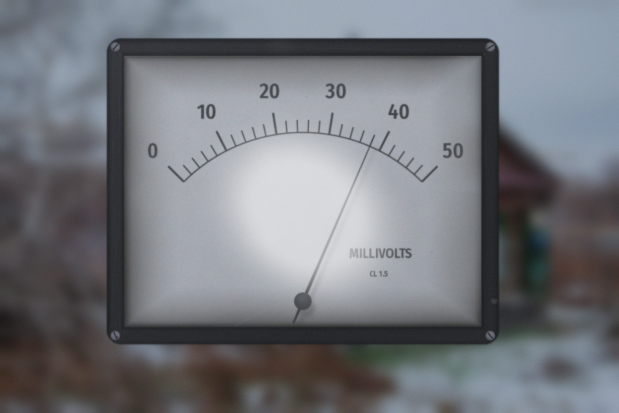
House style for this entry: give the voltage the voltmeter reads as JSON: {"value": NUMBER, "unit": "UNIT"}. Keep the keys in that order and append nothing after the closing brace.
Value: {"value": 38, "unit": "mV"}
